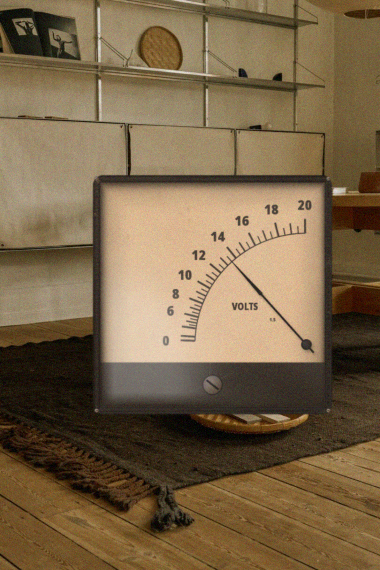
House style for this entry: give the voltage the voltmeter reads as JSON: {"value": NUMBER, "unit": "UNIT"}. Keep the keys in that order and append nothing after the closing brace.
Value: {"value": 13.5, "unit": "V"}
